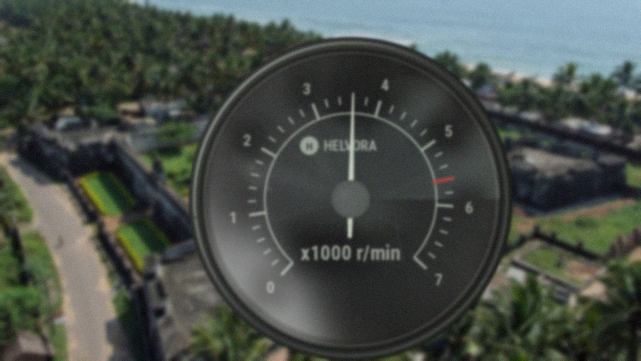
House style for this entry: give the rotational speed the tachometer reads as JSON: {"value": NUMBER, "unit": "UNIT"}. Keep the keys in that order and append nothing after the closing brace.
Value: {"value": 3600, "unit": "rpm"}
